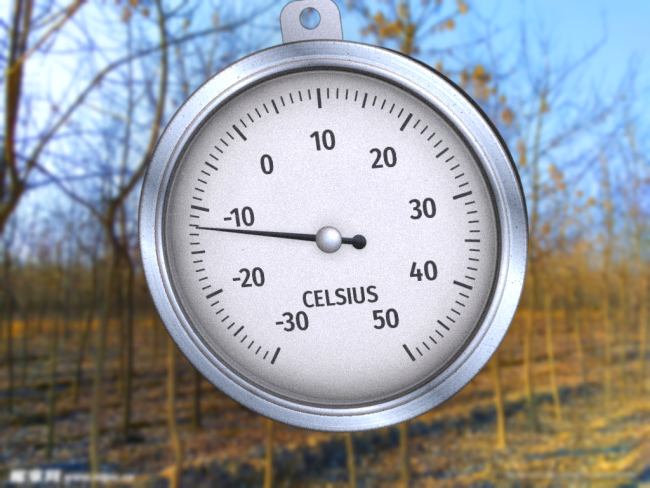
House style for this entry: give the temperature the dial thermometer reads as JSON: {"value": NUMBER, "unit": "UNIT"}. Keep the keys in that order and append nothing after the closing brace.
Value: {"value": -12, "unit": "°C"}
